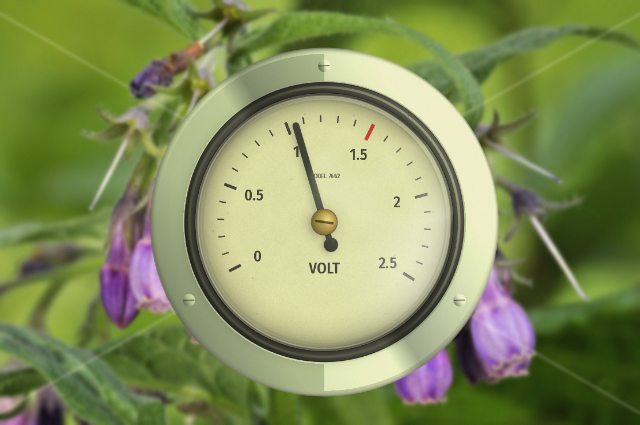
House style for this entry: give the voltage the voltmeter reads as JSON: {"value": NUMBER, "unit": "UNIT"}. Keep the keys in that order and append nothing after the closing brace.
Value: {"value": 1.05, "unit": "V"}
